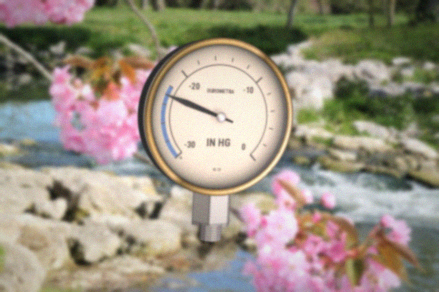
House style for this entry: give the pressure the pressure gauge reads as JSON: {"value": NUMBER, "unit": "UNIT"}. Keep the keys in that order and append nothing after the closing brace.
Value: {"value": -23, "unit": "inHg"}
